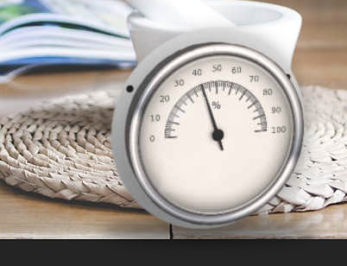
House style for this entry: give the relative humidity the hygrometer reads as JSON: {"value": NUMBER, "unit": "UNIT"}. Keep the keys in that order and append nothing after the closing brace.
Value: {"value": 40, "unit": "%"}
